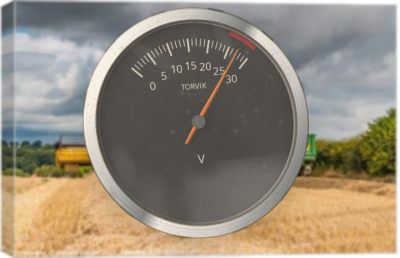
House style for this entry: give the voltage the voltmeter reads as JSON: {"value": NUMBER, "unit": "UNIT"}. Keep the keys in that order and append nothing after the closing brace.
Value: {"value": 27, "unit": "V"}
